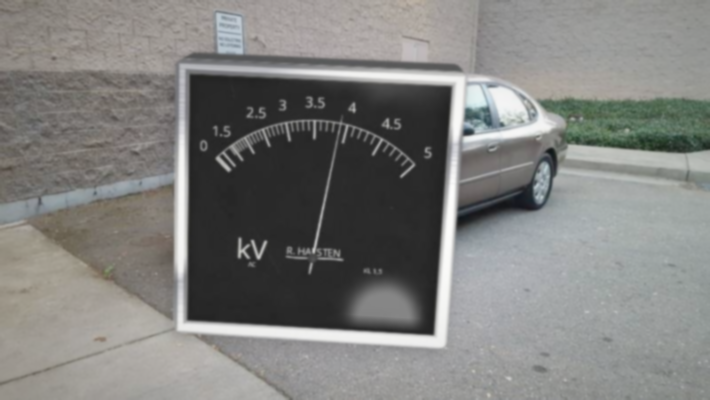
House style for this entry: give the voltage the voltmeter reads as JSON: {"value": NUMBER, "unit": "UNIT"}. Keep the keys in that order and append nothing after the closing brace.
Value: {"value": 3.9, "unit": "kV"}
